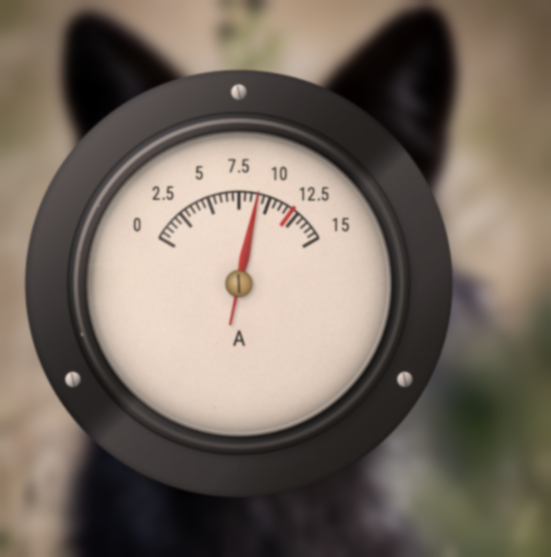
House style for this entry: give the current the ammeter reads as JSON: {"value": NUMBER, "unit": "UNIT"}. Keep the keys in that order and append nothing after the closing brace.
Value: {"value": 9, "unit": "A"}
